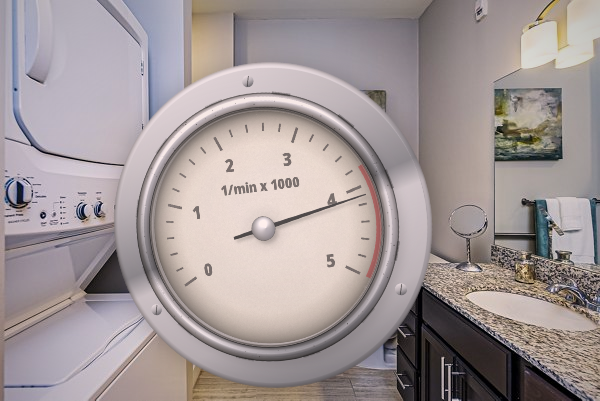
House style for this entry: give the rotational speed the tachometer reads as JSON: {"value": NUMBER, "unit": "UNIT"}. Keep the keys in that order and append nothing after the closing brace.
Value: {"value": 4100, "unit": "rpm"}
